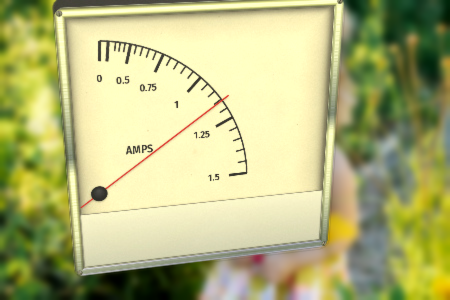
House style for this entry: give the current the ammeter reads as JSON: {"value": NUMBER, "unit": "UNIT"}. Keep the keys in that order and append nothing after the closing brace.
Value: {"value": 1.15, "unit": "A"}
